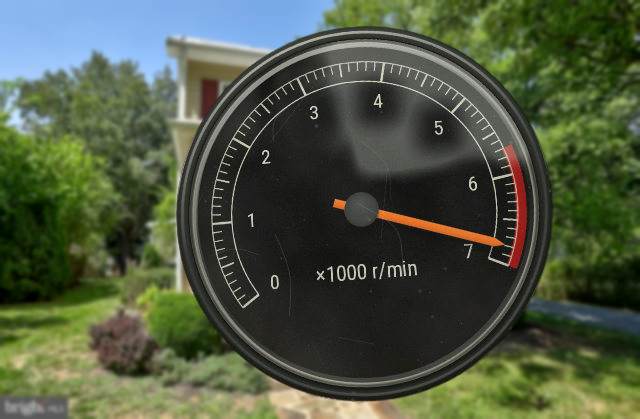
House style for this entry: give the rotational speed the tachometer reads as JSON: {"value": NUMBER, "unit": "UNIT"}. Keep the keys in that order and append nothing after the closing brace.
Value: {"value": 6800, "unit": "rpm"}
